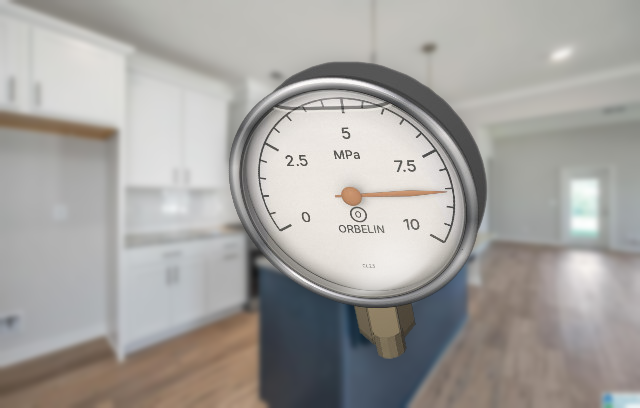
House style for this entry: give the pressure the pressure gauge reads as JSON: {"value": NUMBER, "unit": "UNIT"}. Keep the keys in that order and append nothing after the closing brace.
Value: {"value": 8.5, "unit": "MPa"}
